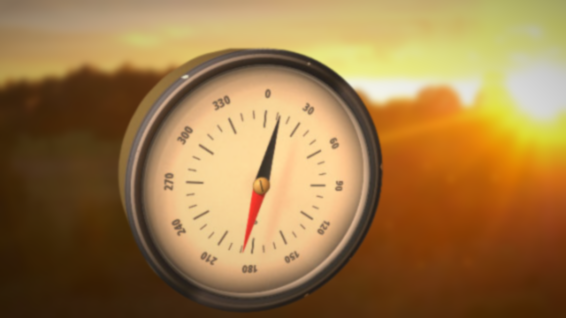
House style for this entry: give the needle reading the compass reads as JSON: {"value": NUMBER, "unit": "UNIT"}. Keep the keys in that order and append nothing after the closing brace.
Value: {"value": 190, "unit": "°"}
